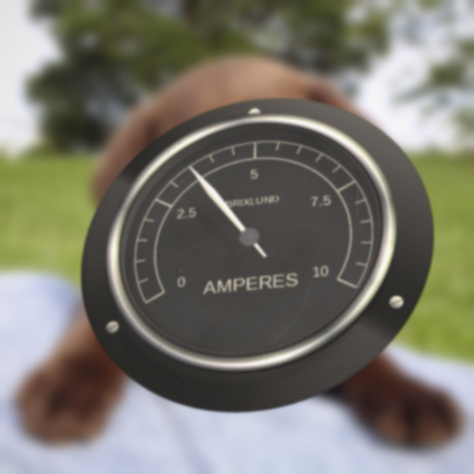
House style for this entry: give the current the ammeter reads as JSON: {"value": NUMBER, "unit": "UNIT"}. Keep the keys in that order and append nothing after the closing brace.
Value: {"value": 3.5, "unit": "A"}
